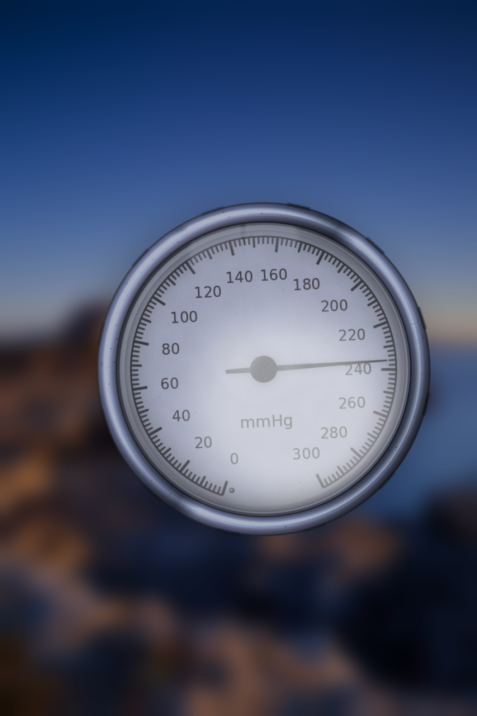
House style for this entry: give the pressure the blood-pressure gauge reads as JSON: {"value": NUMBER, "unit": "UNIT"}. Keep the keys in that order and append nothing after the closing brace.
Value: {"value": 236, "unit": "mmHg"}
